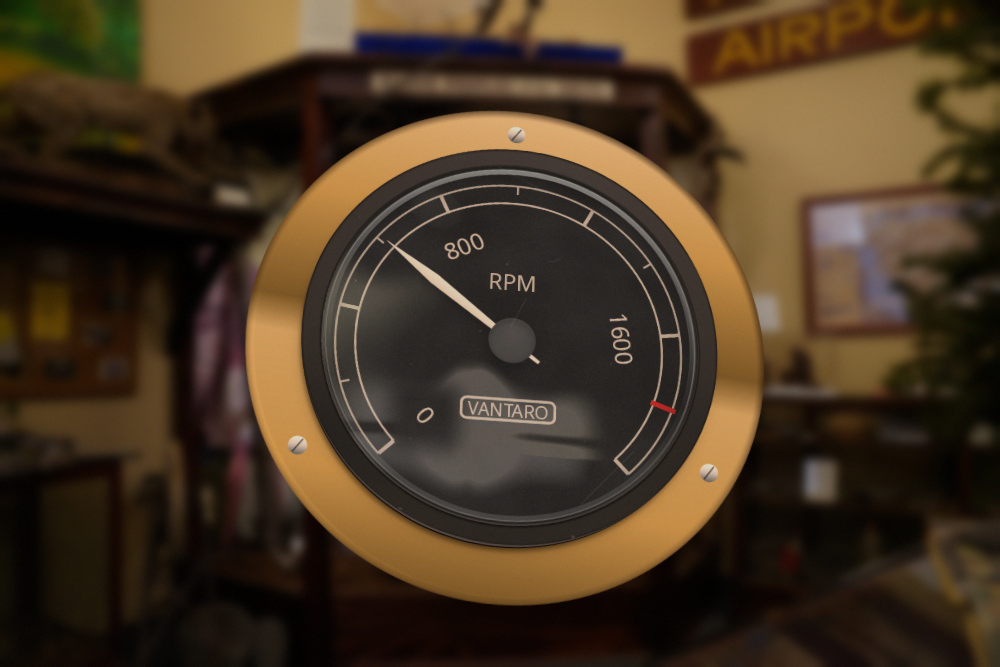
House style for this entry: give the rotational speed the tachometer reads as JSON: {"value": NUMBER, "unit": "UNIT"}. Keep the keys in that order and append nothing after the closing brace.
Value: {"value": 600, "unit": "rpm"}
